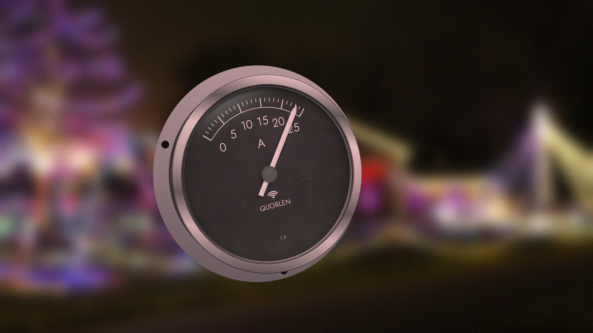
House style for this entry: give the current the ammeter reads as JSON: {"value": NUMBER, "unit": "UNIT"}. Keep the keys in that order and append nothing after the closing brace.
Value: {"value": 23, "unit": "A"}
